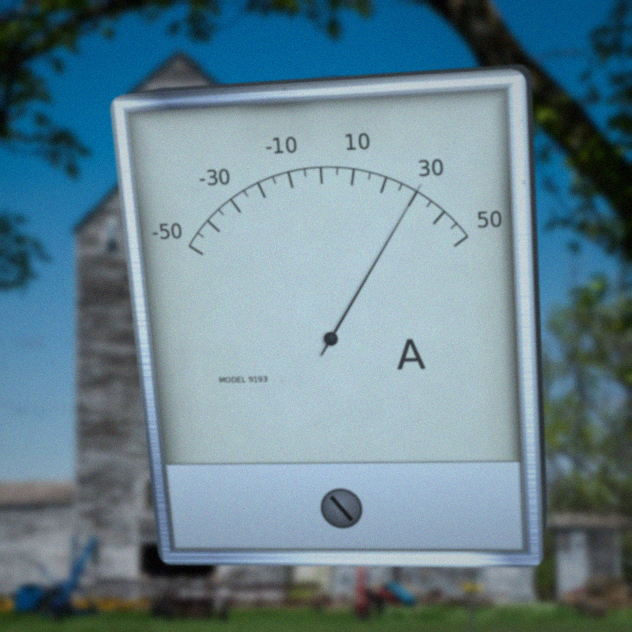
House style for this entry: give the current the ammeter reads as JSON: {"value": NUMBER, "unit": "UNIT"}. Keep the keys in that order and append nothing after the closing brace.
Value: {"value": 30, "unit": "A"}
